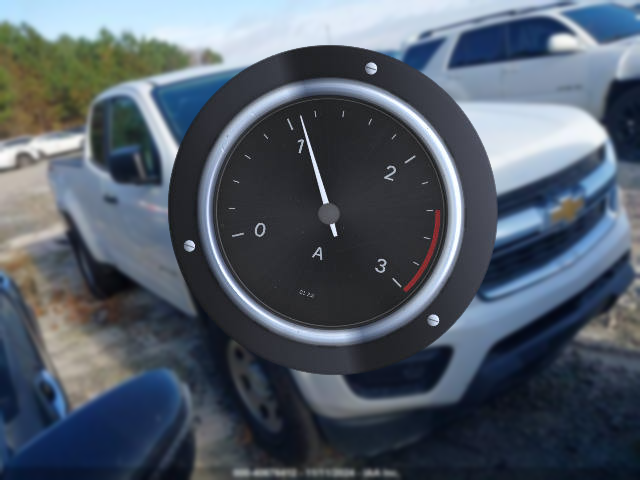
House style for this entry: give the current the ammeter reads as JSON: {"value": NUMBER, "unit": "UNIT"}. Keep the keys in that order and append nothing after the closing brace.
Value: {"value": 1.1, "unit": "A"}
